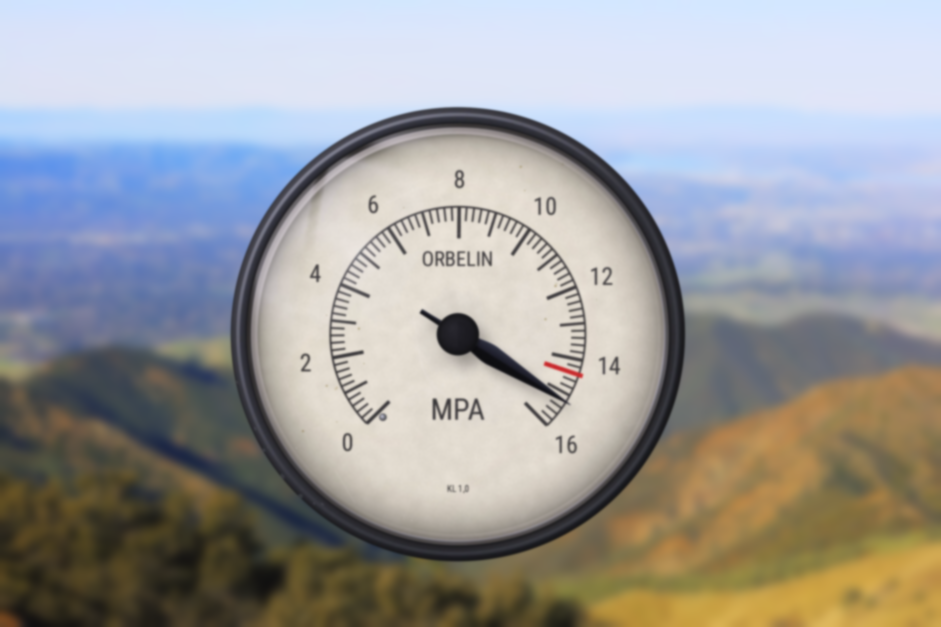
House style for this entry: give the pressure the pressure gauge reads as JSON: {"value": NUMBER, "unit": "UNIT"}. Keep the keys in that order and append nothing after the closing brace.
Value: {"value": 15.2, "unit": "MPa"}
